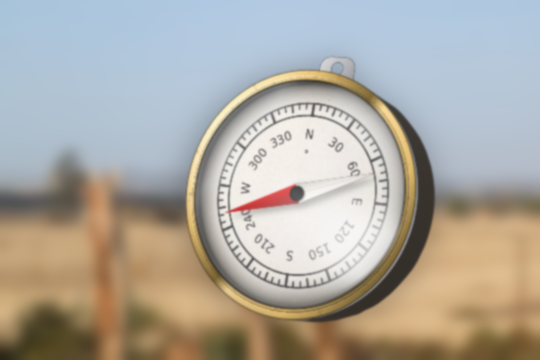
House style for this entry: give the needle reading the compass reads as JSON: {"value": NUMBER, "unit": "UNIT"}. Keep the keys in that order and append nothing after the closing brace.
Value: {"value": 250, "unit": "°"}
